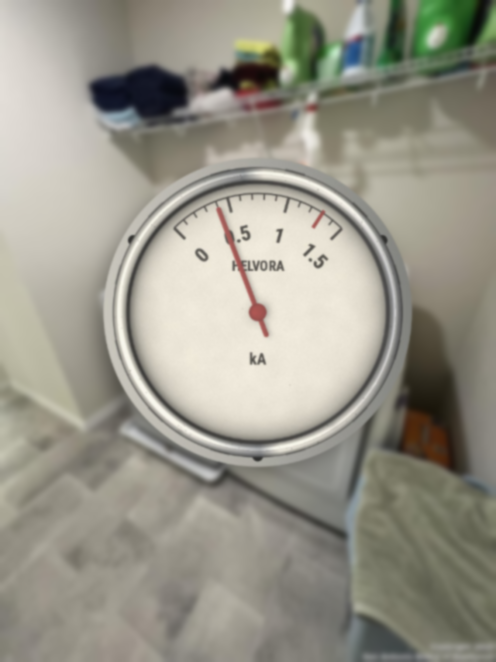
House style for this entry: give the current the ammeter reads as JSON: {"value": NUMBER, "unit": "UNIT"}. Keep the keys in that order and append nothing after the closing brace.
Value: {"value": 0.4, "unit": "kA"}
